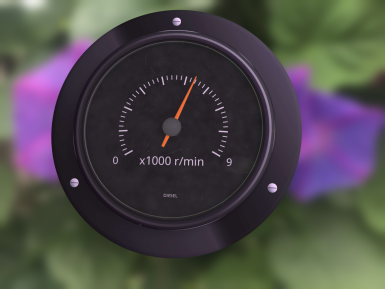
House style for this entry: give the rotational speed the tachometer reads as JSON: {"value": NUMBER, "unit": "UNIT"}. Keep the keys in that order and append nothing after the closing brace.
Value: {"value": 5400, "unit": "rpm"}
